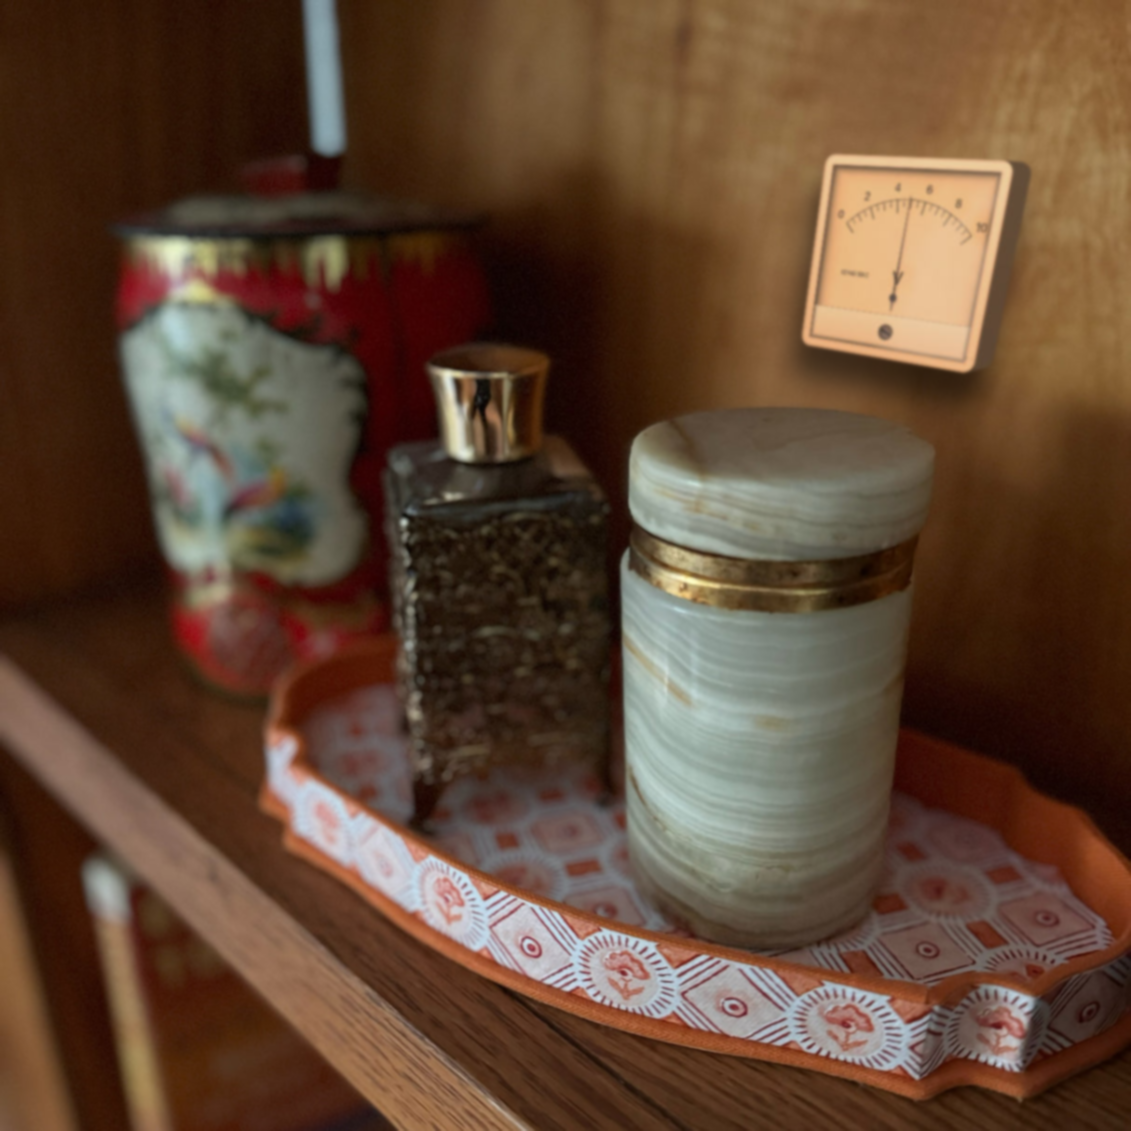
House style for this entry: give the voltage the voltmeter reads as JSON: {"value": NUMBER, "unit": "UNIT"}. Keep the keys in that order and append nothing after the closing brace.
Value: {"value": 5, "unit": "V"}
